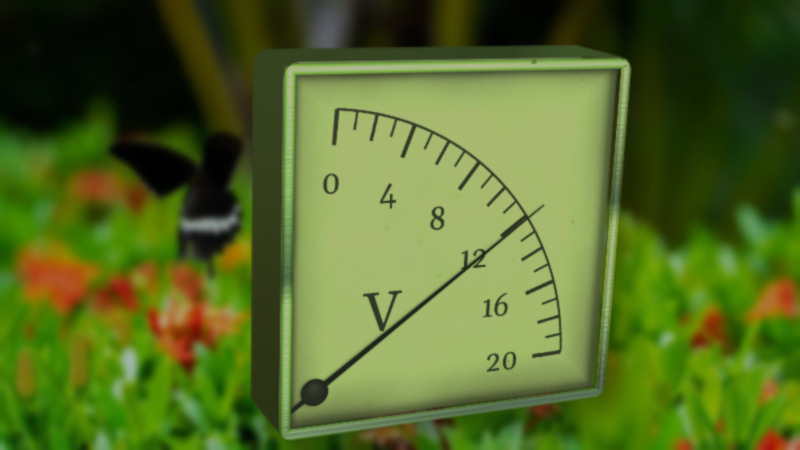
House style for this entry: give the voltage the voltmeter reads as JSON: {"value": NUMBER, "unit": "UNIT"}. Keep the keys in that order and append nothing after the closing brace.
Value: {"value": 12, "unit": "V"}
